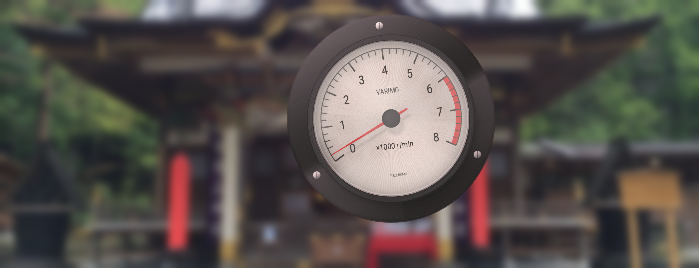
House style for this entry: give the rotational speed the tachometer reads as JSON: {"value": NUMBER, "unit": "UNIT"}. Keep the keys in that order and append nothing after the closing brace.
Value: {"value": 200, "unit": "rpm"}
